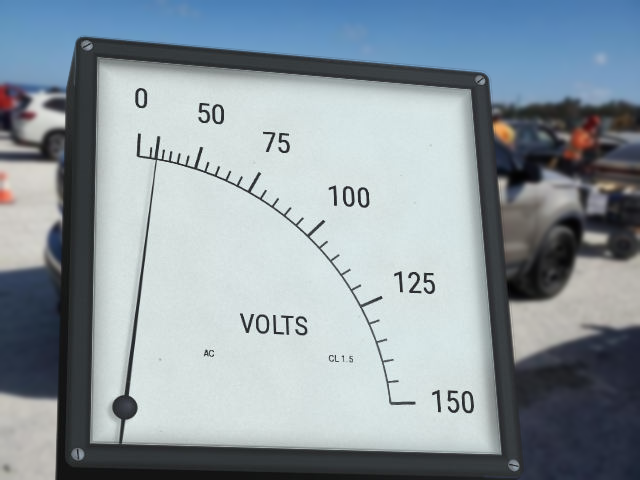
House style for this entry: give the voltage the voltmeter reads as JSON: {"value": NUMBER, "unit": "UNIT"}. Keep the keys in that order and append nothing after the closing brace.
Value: {"value": 25, "unit": "V"}
